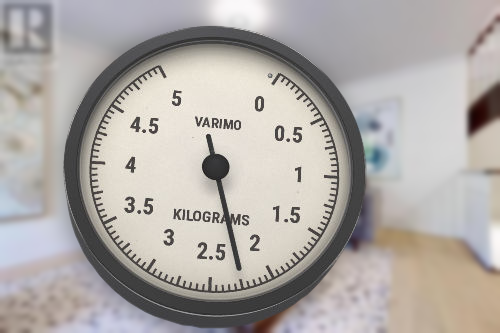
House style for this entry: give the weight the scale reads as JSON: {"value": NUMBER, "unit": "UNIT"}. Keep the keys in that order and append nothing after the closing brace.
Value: {"value": 2.25, "unit": "kg"}
